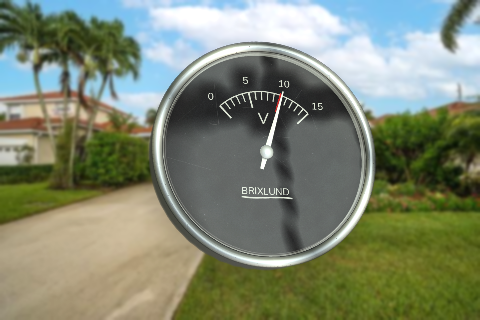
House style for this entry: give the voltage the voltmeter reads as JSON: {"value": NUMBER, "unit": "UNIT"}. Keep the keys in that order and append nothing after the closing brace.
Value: {"value": 10, "unit": "V"}
